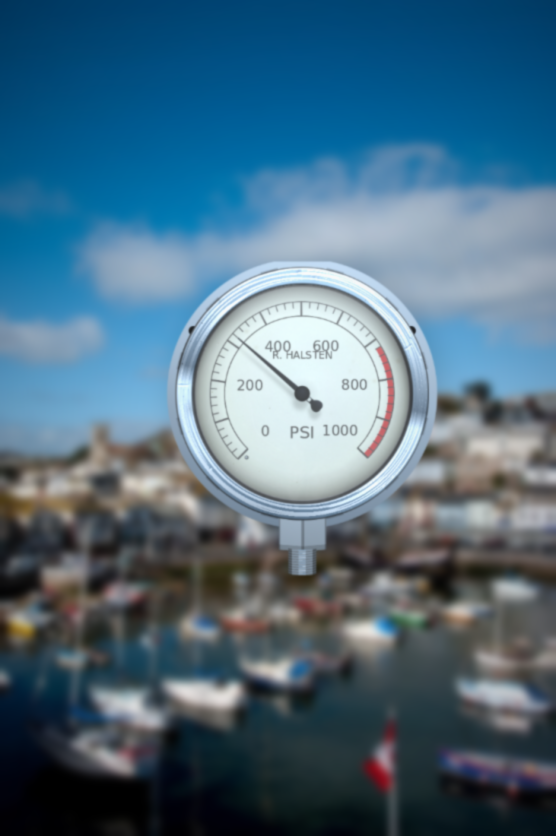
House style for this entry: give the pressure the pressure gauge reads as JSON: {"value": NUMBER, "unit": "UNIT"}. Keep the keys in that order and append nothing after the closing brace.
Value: {"value": 320, "unit": "psi"}
